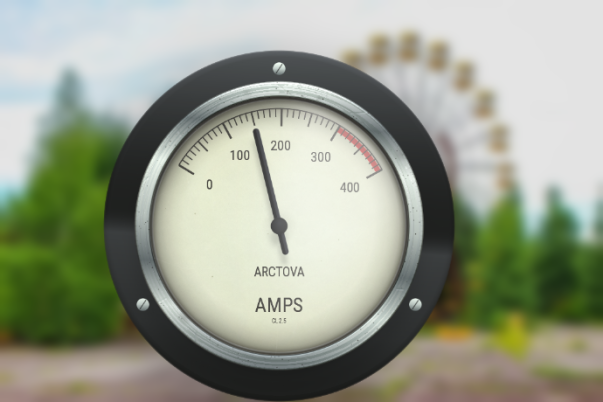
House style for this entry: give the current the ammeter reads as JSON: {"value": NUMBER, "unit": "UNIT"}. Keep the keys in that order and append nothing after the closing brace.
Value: {"value": 150, "unit": "A"}
